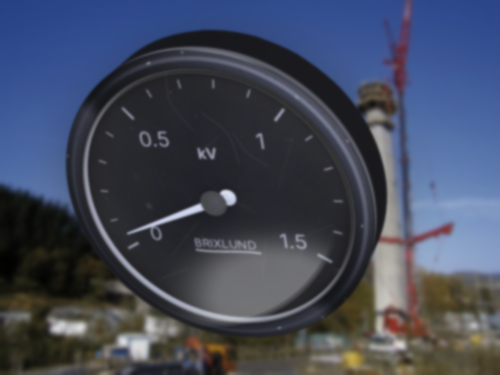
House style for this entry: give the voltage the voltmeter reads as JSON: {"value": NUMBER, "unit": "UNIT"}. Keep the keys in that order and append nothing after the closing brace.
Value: {"value": 0.05, "unit": "kV"}
